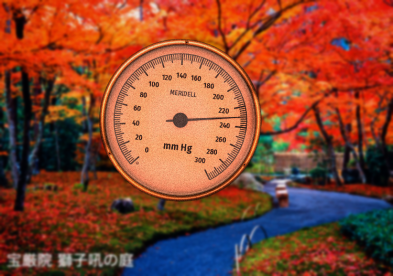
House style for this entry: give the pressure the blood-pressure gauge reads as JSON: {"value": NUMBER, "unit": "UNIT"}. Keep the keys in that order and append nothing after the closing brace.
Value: {"value": 230, "unit": "mmHg"}
